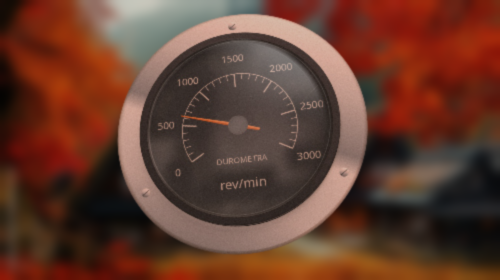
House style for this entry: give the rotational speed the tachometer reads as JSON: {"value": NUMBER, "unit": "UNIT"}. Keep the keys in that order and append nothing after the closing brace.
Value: {"value": 600, "unit": "rpm"}
